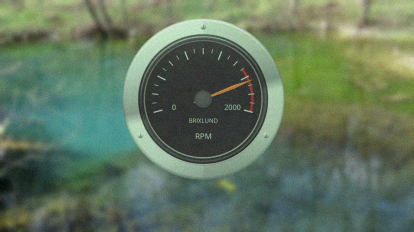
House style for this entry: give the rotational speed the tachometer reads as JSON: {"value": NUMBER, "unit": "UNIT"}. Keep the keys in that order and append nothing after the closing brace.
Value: {"value": 1650, "unit": "rpm"}
